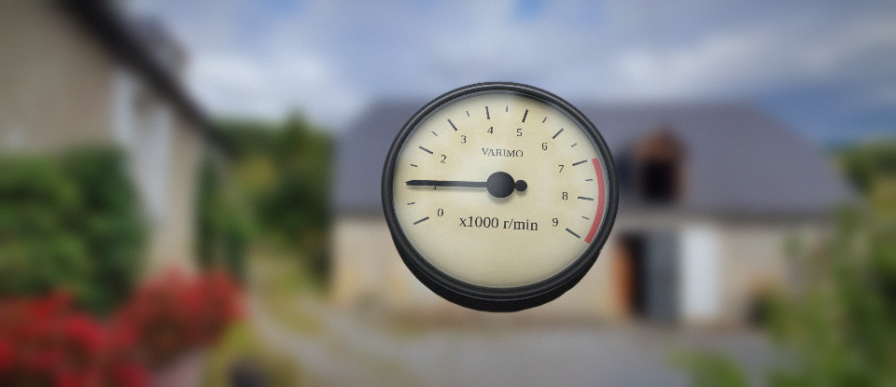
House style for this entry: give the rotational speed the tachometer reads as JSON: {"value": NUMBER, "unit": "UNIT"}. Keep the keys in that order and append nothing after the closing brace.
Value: {"value": 1000, "unit": "rpm"}
